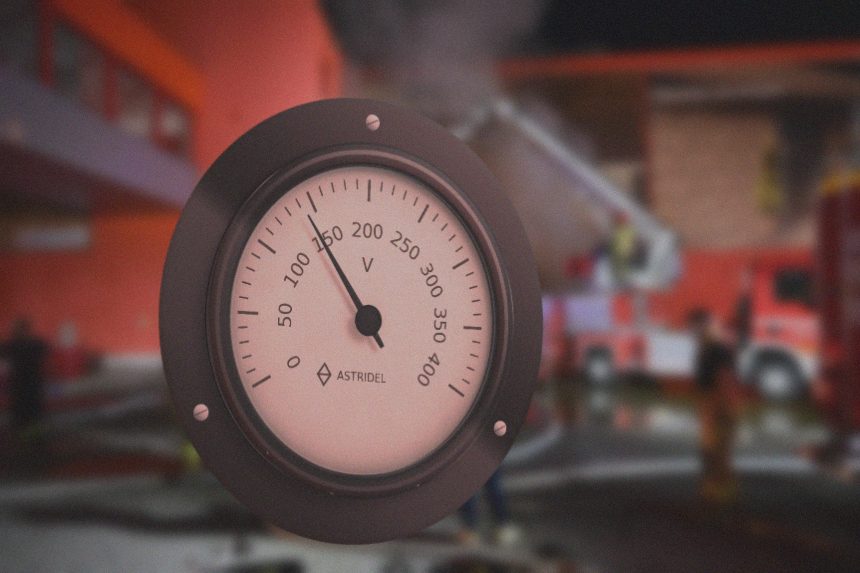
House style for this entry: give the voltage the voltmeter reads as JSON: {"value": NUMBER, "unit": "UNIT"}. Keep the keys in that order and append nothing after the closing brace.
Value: {"value": 140, "unit": "V"}
